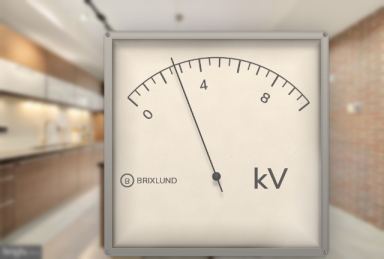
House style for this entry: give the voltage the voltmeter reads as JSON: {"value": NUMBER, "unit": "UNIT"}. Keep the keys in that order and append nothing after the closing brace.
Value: {"value": 2.75, "unit": "kV"}
